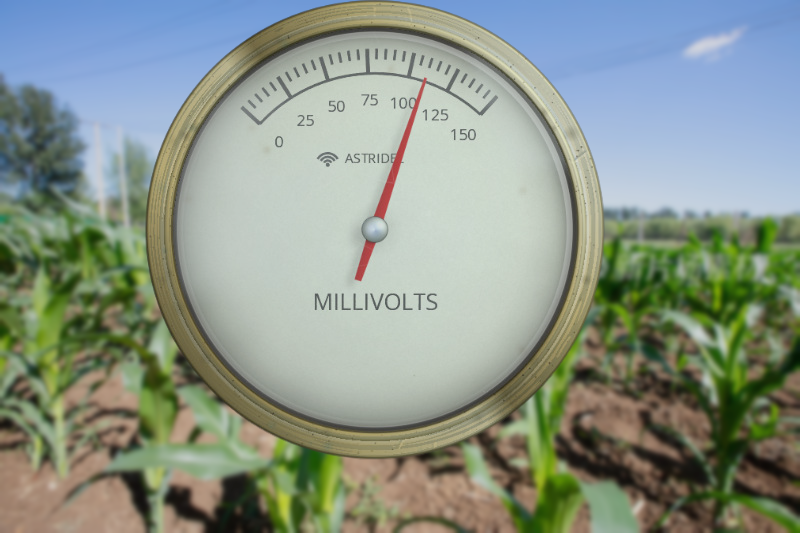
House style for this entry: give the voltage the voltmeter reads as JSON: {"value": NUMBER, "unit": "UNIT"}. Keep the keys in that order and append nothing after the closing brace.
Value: {"value": 110, "unit": "mV"}
